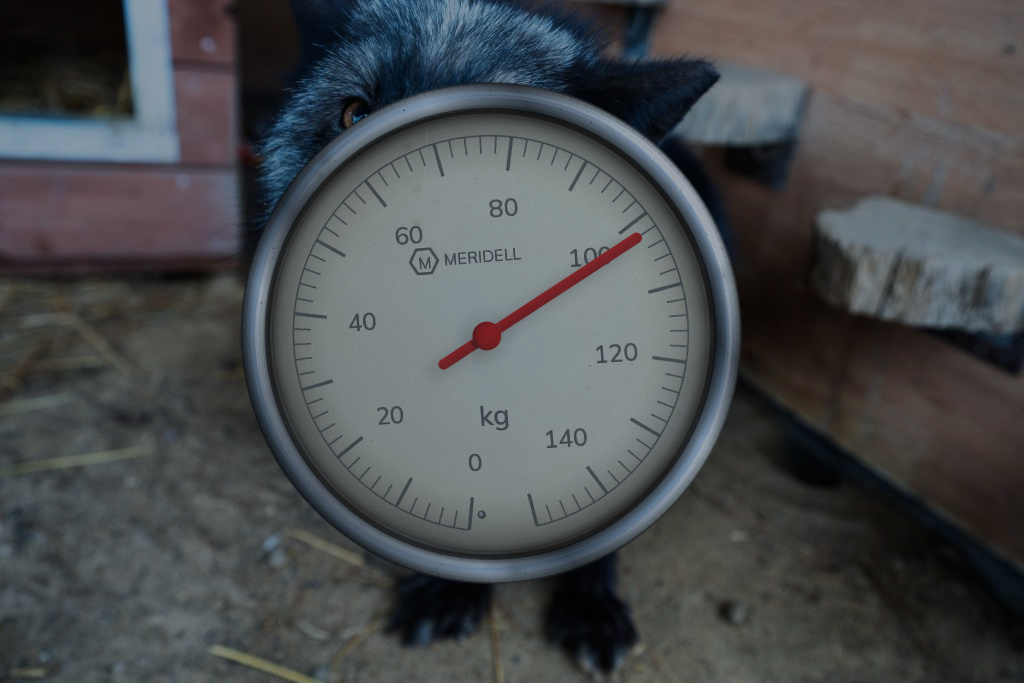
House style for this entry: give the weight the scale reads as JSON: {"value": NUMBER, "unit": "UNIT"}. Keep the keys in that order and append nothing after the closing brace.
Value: {"value": 102, "unit": "kg"}
